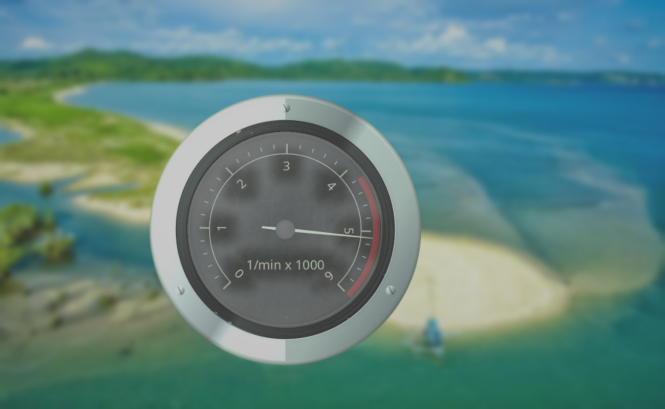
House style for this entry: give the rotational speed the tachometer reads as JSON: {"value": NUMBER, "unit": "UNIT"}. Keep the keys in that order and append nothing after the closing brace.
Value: {"value": 5100, "unit": "rpm"}
